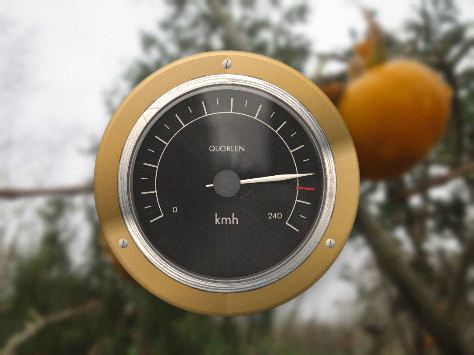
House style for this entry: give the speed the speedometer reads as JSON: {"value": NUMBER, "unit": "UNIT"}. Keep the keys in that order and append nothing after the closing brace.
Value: {"value": 200, "unit": "km/h"}
